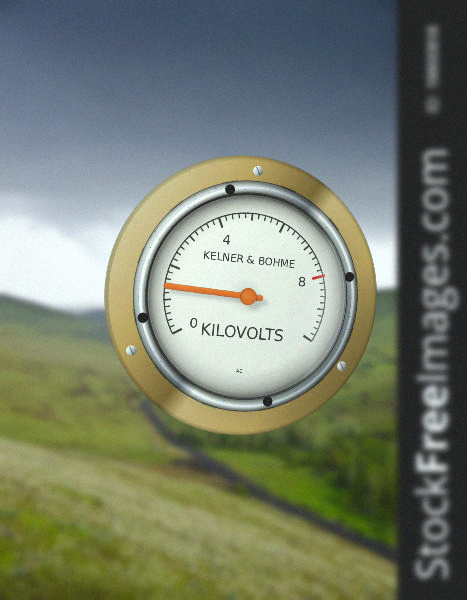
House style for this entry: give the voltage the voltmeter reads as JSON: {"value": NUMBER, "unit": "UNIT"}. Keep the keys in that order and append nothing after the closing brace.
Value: {"value": 1.4, "unit": "kV"}
